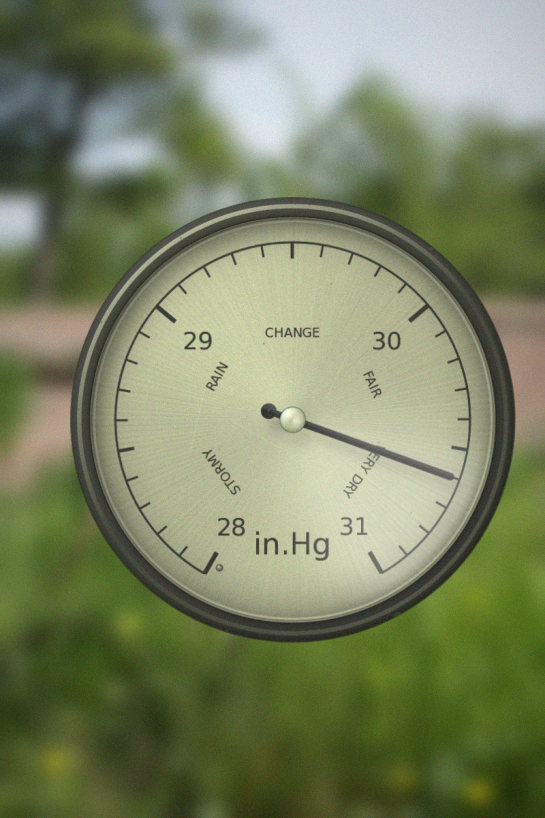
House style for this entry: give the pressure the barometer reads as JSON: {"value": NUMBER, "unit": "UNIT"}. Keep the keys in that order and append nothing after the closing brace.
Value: {"value": 30.6, "unit": "inHg"}
